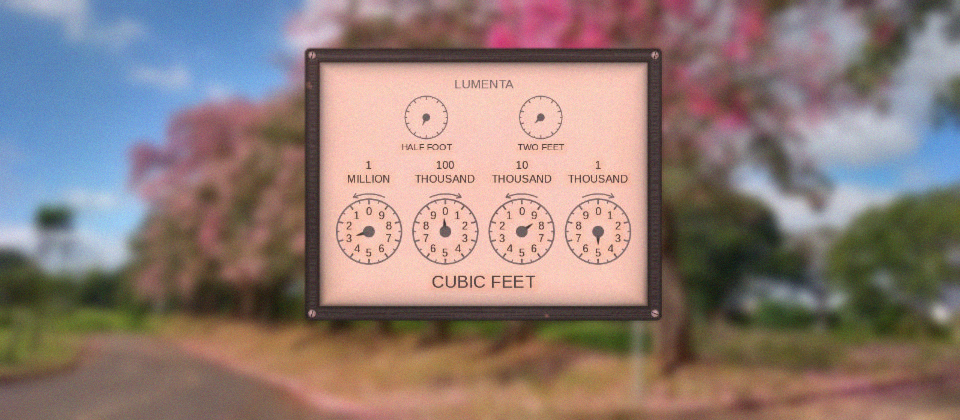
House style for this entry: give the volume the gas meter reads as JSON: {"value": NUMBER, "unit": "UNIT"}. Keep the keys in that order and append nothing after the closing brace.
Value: {"value": 298500, "unit": "ft³"}
